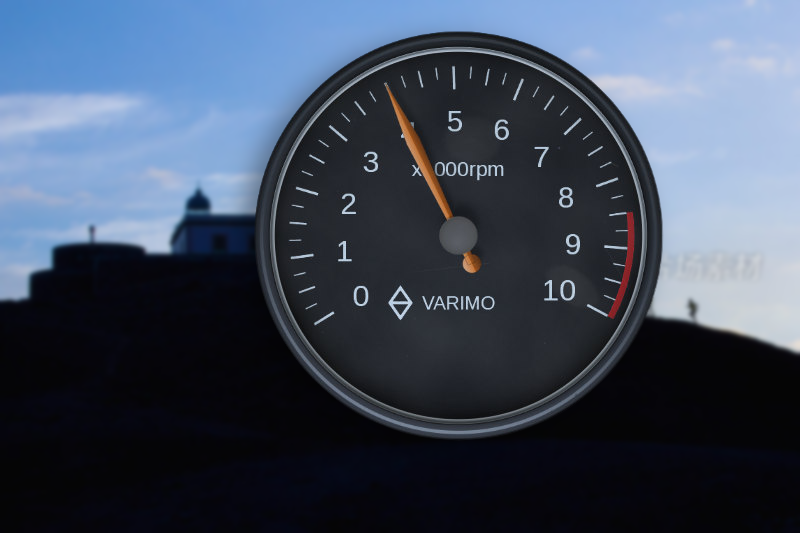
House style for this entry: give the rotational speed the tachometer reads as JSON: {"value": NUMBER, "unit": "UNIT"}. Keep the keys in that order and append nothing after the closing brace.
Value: {"value": 4000, "unit": "rpm"}
